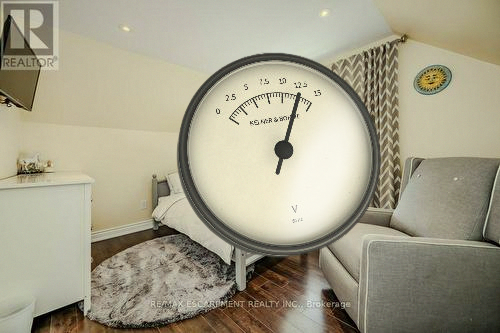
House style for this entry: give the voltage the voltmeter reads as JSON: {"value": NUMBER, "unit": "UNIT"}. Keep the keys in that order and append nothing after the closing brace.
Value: {"value": 12.5, "unit": "V"}
